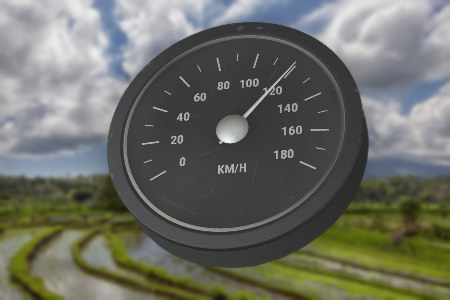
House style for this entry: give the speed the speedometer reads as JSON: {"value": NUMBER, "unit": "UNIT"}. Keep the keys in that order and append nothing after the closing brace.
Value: {"value": 120, "unit": "km/h"}
